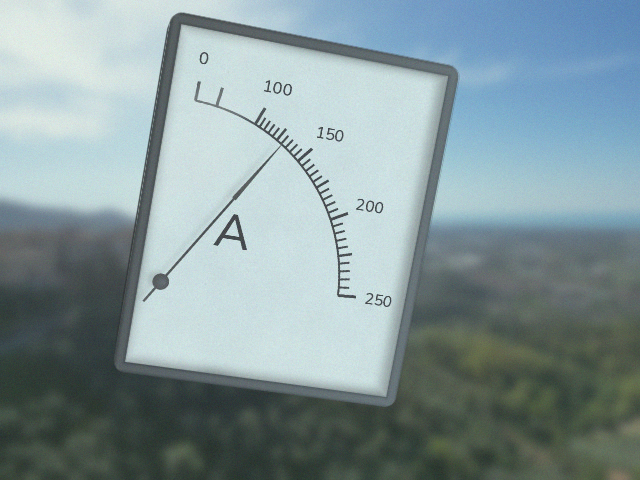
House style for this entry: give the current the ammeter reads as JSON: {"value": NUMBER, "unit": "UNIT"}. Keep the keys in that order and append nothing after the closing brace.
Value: {"value": 130, "unit": "A"}
